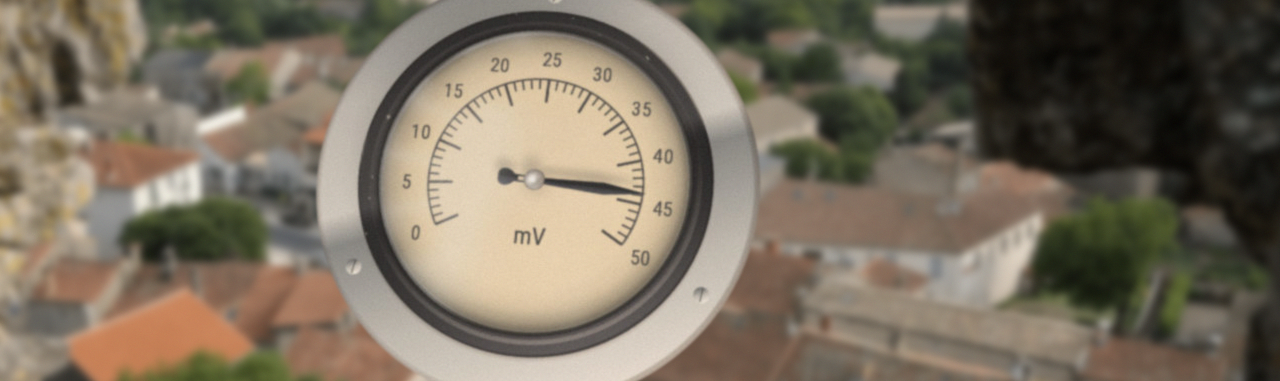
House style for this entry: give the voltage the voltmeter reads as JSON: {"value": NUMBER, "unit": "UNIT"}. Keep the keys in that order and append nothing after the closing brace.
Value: {"value": 44, "unit": "mV"}
